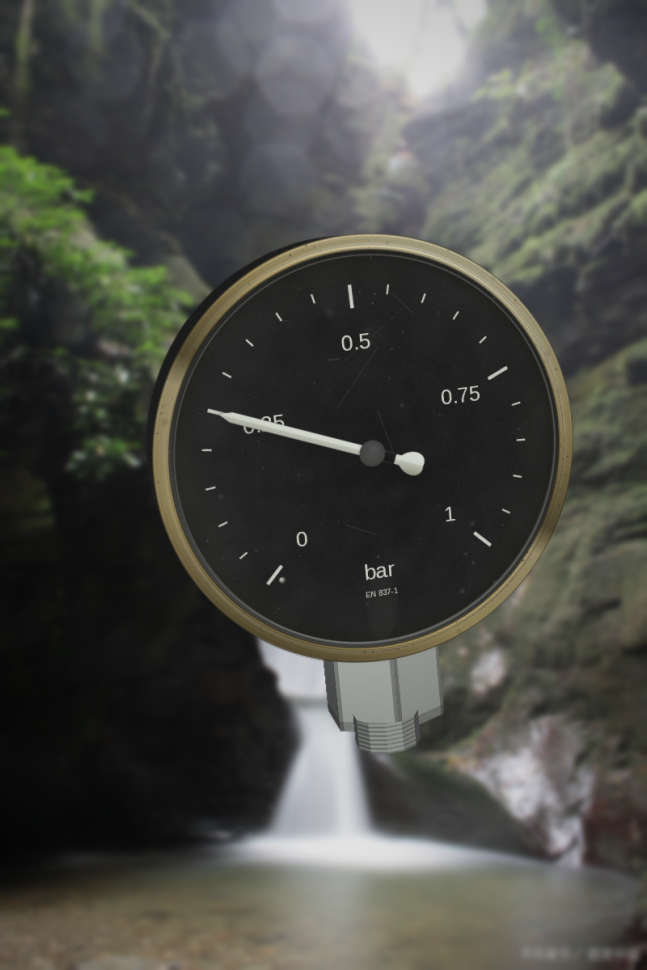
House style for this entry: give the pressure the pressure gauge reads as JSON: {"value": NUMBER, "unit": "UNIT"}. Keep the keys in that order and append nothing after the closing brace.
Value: {"value": 0.25, "unit": "bar"}
